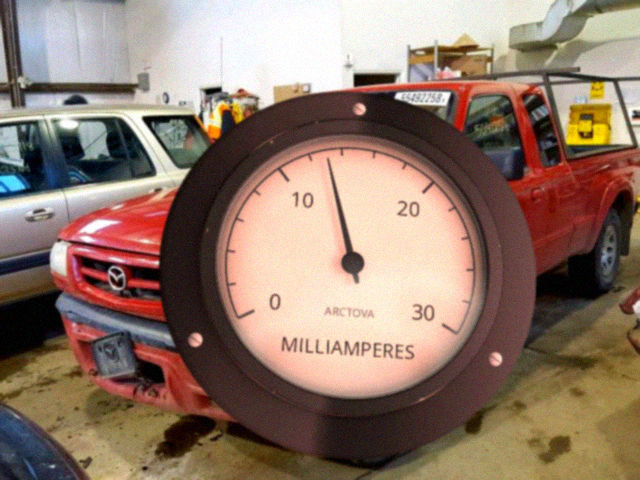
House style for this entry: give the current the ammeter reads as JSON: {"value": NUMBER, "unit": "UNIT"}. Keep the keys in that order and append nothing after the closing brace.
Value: {"value": 13, "unit": "mA"}
